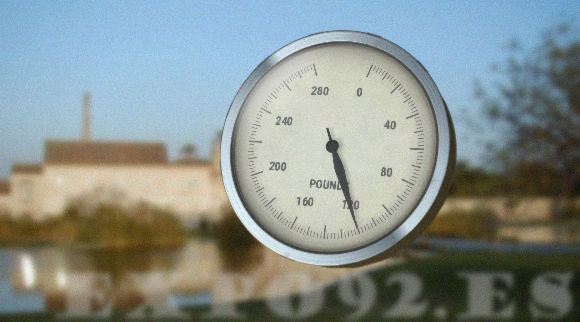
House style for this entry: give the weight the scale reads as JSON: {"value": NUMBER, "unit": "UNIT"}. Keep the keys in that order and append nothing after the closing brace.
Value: {"value": 120, "unit": "lb"}
